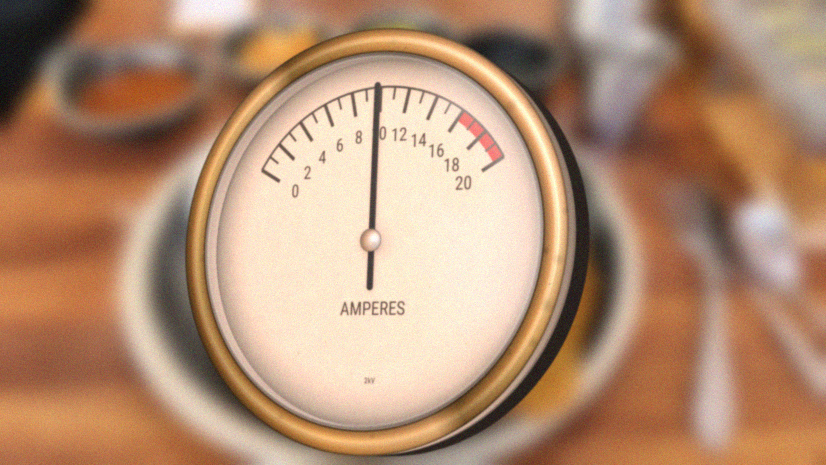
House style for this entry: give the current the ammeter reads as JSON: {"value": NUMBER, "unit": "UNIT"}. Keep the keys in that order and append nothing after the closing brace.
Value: {"value": 10, "unit": "A"}
